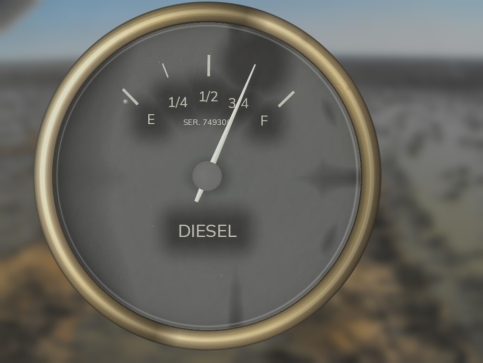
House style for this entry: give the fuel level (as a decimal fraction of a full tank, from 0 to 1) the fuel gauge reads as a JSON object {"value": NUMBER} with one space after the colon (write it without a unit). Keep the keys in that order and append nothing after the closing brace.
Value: {"value": 0.75}
